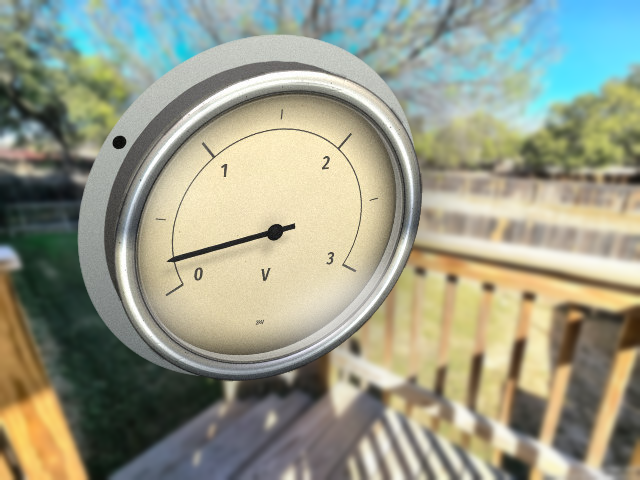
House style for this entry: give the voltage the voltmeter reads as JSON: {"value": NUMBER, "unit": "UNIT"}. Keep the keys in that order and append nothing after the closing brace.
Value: {"value": 0.25, "unit": "V"}
